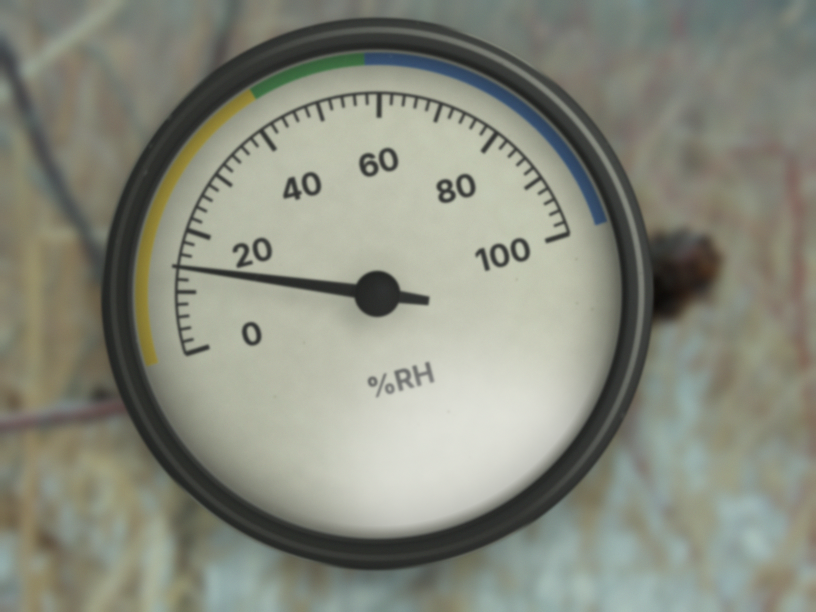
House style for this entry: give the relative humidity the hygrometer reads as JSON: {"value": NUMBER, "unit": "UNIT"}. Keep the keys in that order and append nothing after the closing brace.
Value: {"value": 14, "unit": "%"}
